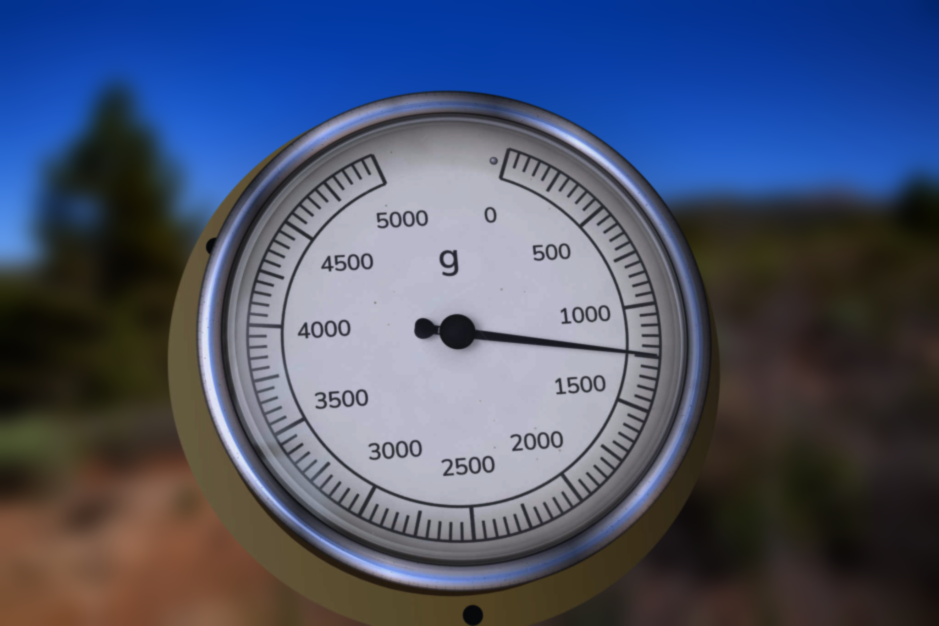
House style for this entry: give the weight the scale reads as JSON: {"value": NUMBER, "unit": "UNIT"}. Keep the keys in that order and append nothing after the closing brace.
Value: {"value": 1250, "unit": "g"}
